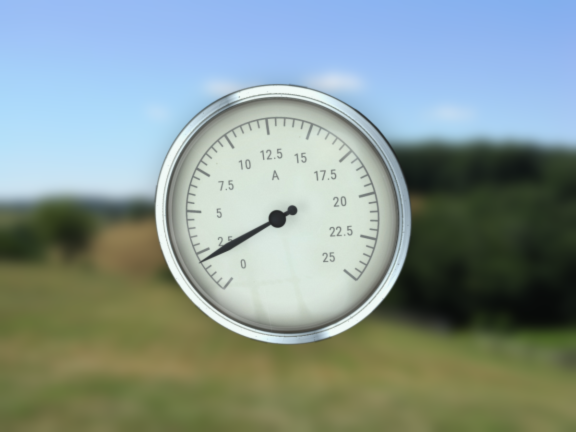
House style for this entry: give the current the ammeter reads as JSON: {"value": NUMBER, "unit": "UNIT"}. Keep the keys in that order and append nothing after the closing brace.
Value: {"value": 2, "unit": "A"}
